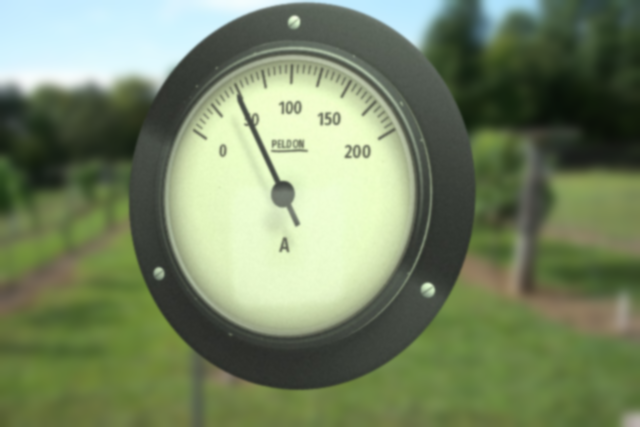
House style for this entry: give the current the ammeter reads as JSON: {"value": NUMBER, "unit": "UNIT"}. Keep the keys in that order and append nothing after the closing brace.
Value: {"value": 50, "unit": "A"}
